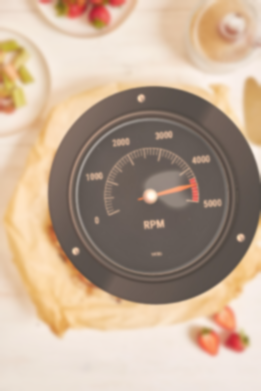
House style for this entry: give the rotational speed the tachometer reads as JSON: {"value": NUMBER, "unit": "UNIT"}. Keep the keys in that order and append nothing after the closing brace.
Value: {"value": 4500, "unit": "rpm"}
